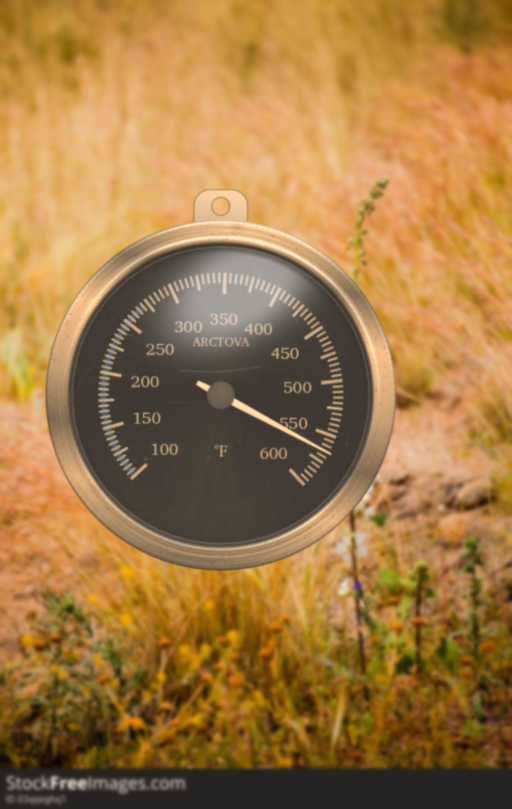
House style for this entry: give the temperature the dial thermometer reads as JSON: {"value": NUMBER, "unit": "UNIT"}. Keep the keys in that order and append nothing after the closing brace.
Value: {"value": 565, "unit": "°F"}
